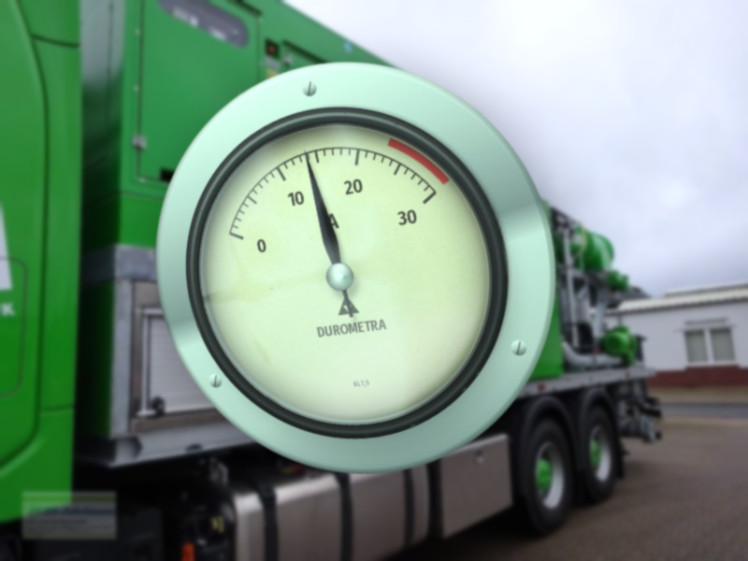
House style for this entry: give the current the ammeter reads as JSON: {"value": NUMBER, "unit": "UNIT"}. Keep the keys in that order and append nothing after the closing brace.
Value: {"value": 14, "unit": "A"}
